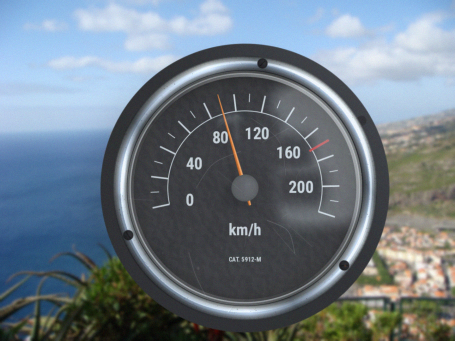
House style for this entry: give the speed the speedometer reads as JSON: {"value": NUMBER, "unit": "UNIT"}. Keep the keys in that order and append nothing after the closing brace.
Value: {"value": 90, "unit": "km/h"}
